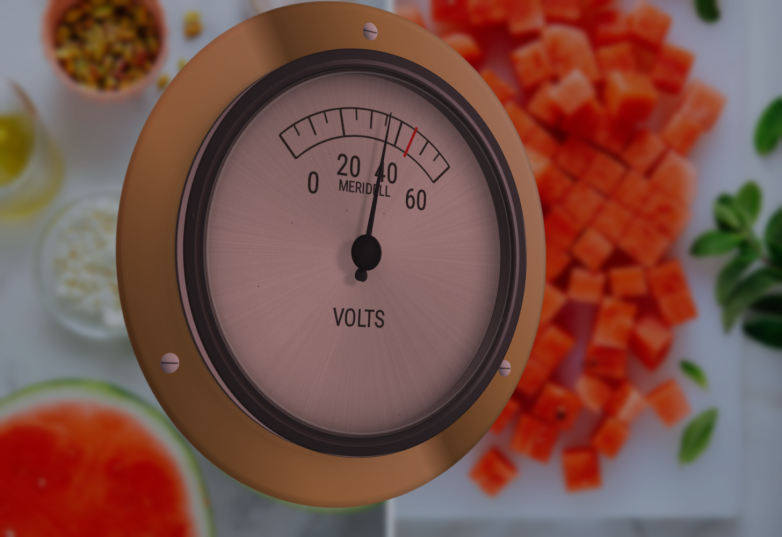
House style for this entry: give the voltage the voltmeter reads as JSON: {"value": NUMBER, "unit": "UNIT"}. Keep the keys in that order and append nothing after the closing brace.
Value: {"value": 35, "unit": "V"}
